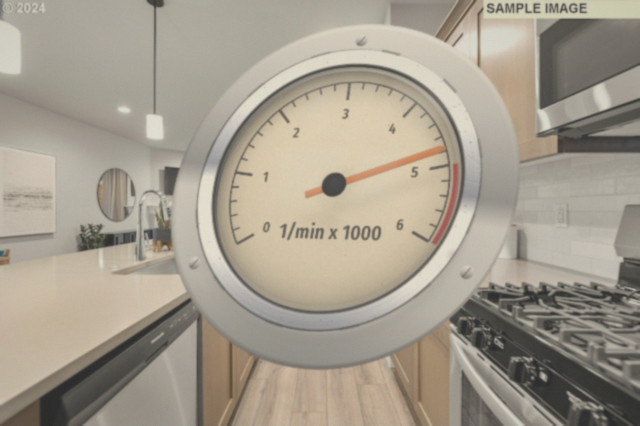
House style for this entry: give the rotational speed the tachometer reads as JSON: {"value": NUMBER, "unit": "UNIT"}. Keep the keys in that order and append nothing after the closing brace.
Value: {"value": 4800, "unit": "rpm"}
